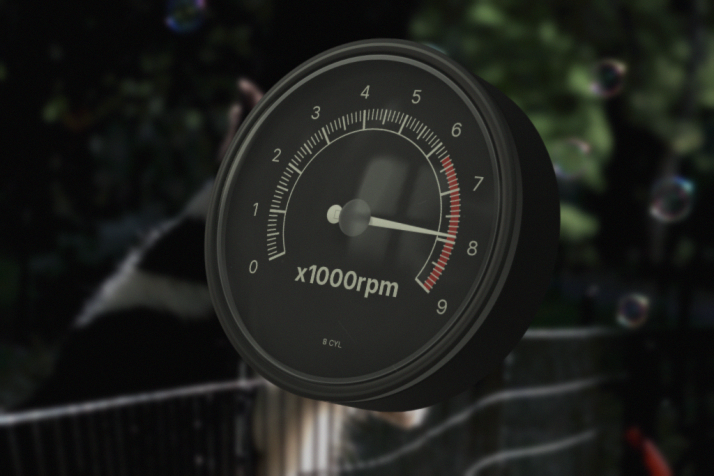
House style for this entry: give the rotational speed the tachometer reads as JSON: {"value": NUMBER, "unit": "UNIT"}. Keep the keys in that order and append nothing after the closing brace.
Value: {"value": 7900, "unit": "rpm"}
